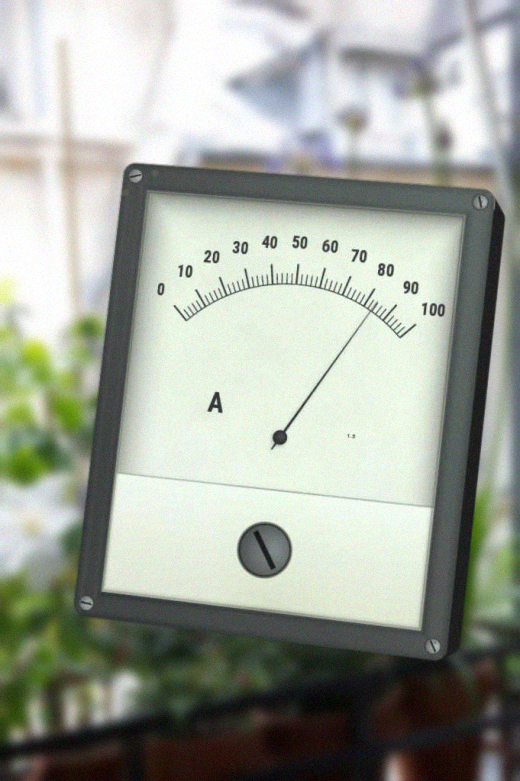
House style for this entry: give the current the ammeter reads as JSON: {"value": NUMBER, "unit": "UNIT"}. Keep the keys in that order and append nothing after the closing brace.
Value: {"value": 84, "unit": "A"}
